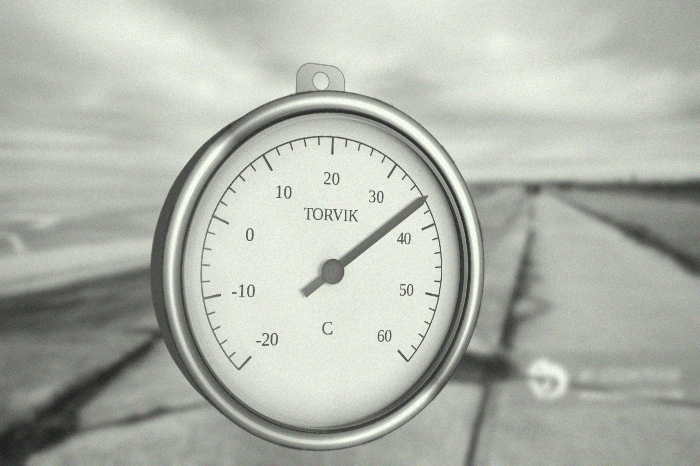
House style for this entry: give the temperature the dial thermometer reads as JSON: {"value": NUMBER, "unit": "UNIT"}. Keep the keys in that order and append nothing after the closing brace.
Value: {"value": 36, "unit": "°C"}
